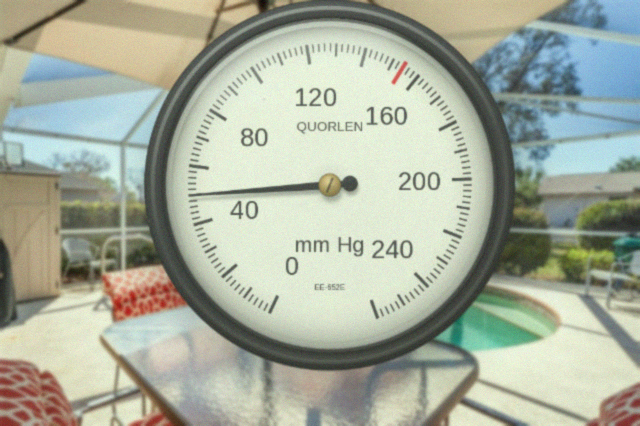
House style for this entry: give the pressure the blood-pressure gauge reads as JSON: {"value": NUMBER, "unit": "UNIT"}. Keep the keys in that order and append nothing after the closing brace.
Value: {"value": 50, "unit": "mmHg"}
